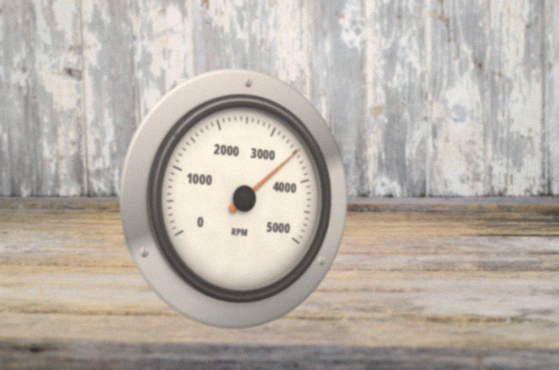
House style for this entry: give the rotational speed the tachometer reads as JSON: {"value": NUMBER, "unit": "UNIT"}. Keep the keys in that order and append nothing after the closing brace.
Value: {"value": 3500, "unit": "rpm"}
